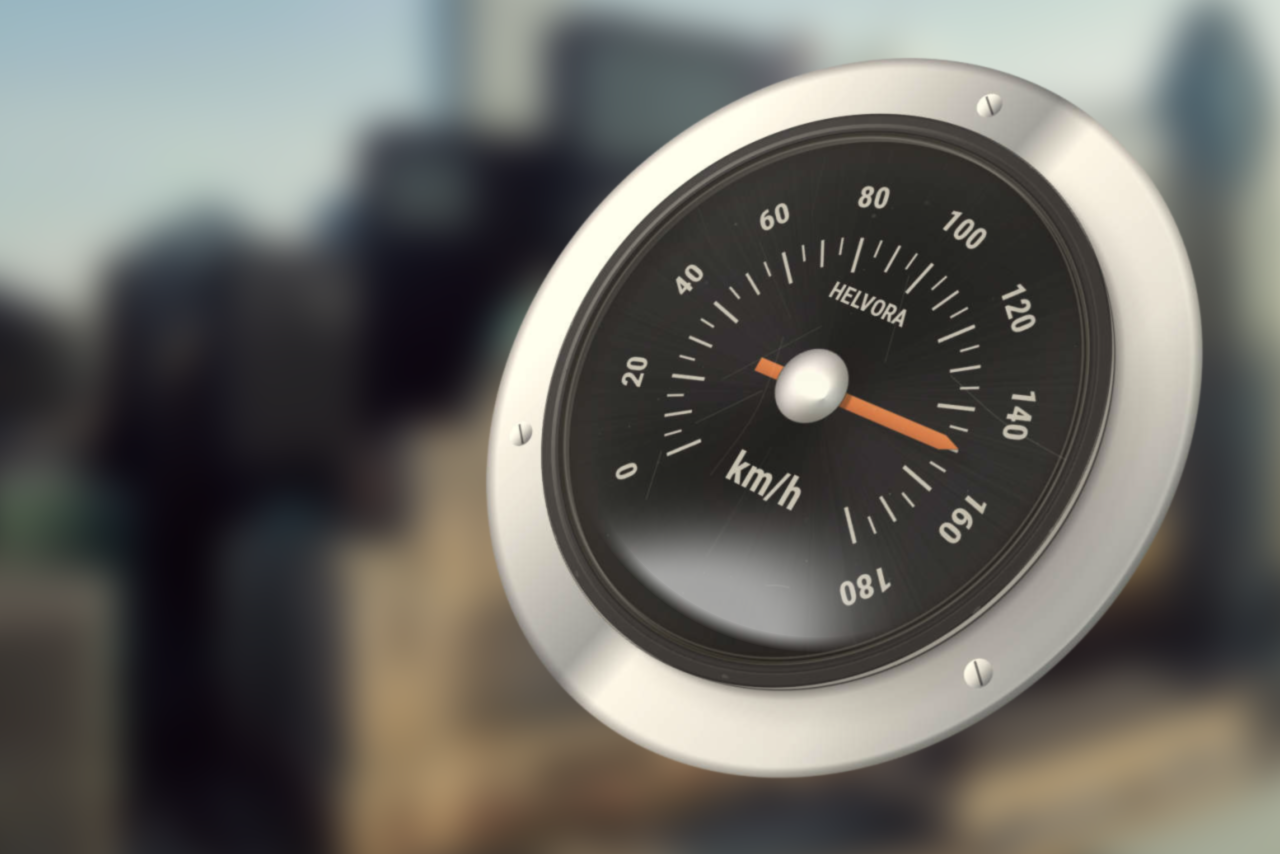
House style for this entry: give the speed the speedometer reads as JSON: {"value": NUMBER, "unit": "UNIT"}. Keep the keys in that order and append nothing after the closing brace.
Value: {"value": 150, "unit": "km/h"}
